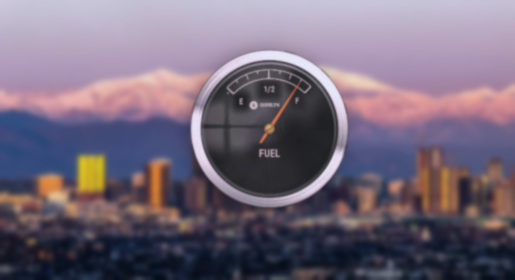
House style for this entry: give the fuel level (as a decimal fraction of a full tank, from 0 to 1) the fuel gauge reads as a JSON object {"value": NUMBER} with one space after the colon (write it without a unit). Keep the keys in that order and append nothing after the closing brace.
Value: {"value": 0.875}
